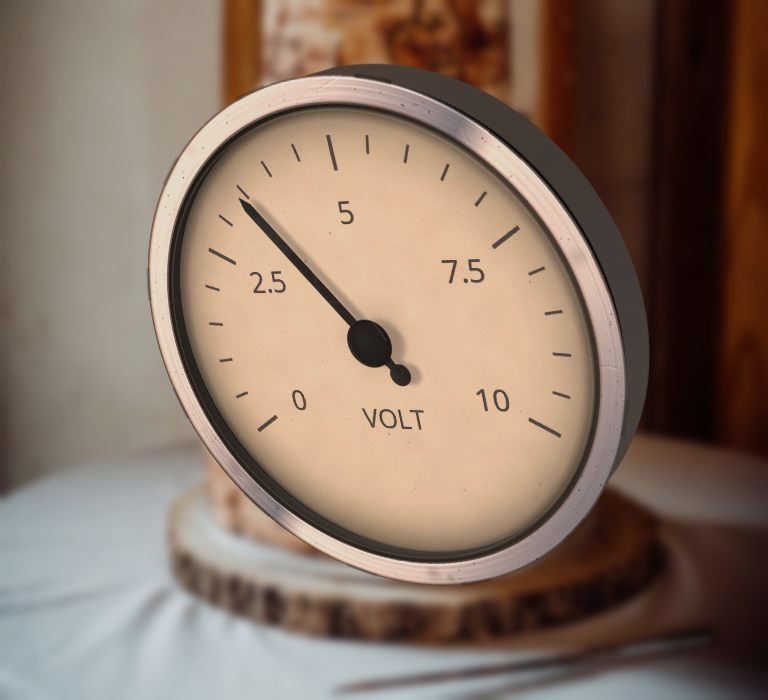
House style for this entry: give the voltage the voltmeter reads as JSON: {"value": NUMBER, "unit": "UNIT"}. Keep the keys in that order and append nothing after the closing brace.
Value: {"value": 3.5, "unit": "V"}
